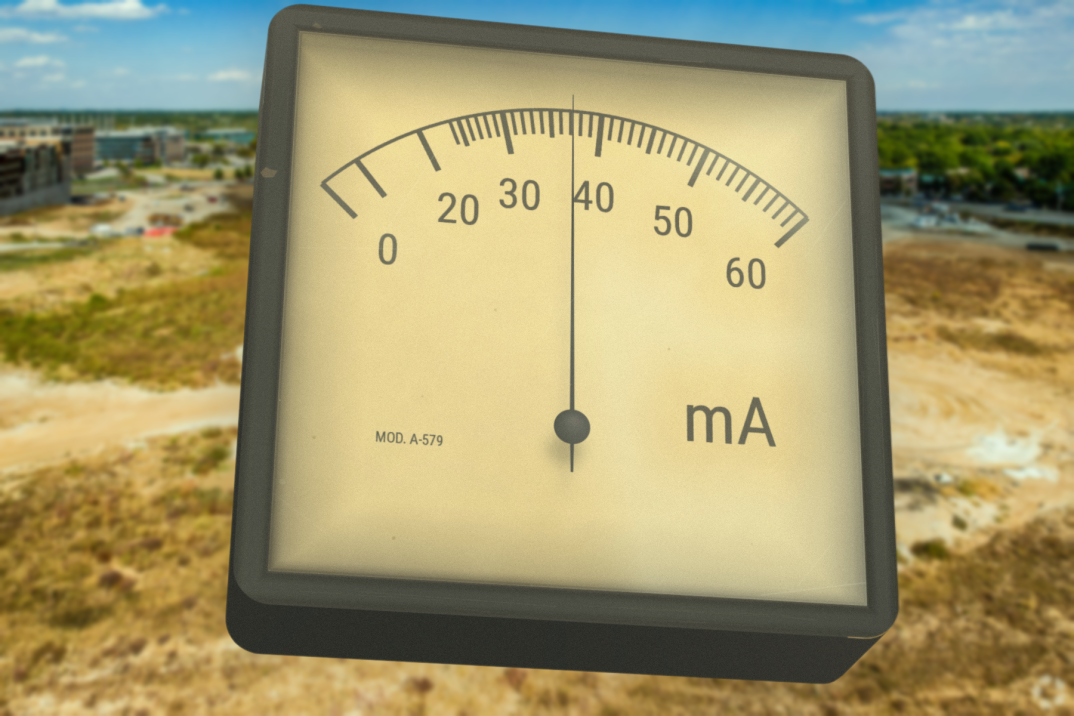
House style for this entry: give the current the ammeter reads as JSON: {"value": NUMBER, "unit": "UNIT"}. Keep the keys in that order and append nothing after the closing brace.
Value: {"value": 37, "unit": "mA"}
